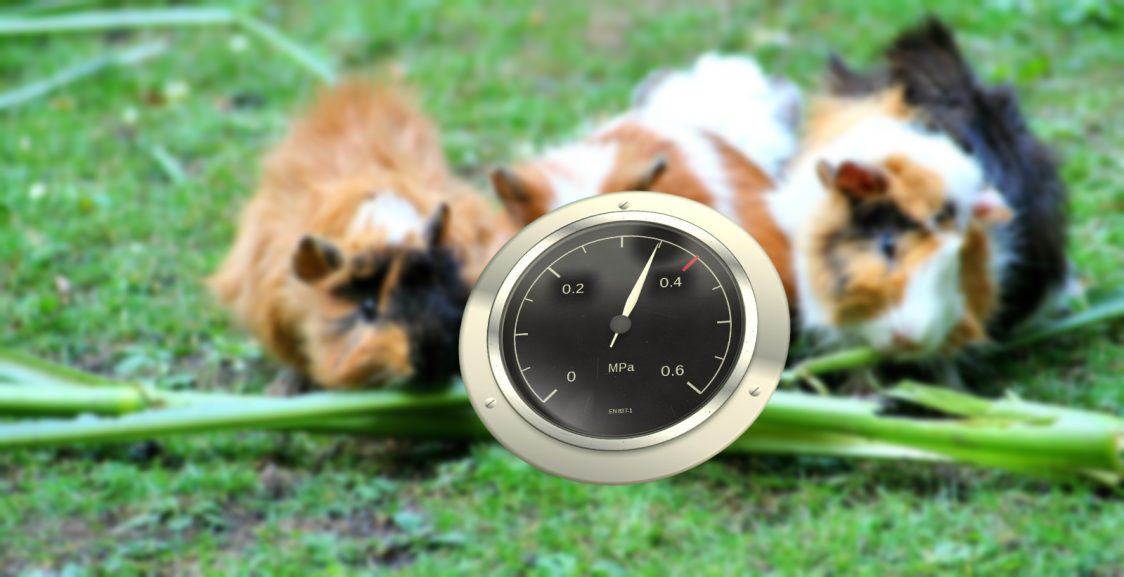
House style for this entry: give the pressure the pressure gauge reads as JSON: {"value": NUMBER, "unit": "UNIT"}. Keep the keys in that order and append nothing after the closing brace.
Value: {"value": 0.35, "unit": "MPa"}
